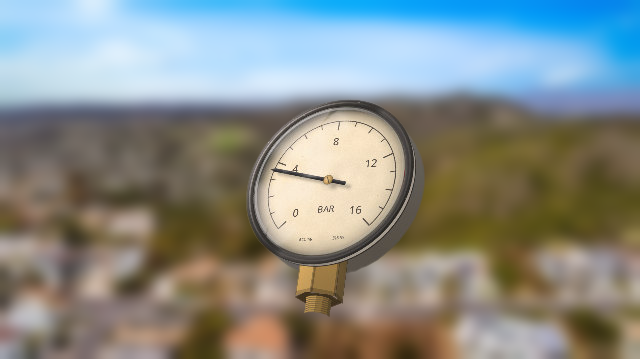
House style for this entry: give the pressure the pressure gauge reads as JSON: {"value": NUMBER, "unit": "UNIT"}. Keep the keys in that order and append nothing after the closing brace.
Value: {"value": 3.5, "unit": "bar"}
